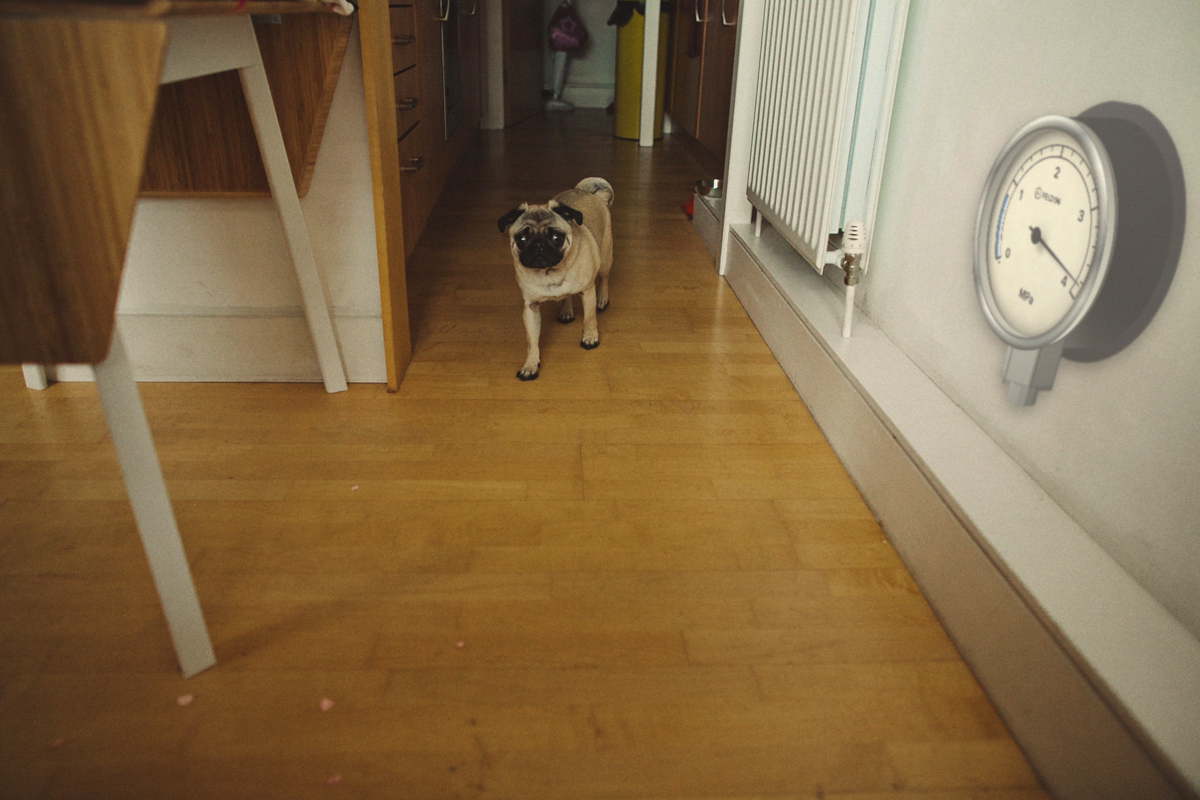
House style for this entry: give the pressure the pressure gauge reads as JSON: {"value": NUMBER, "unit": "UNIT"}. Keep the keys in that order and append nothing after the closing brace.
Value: {"value": 3.8, "unit": "MPa"}
